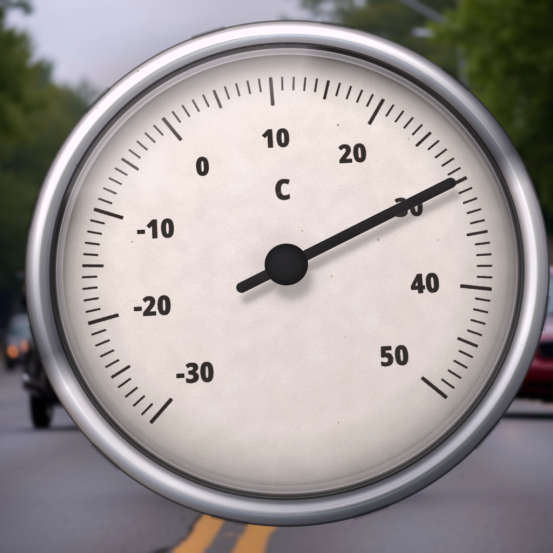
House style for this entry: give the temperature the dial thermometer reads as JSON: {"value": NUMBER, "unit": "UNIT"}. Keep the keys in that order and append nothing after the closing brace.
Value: {"value": 30, "unit": "°C"}
